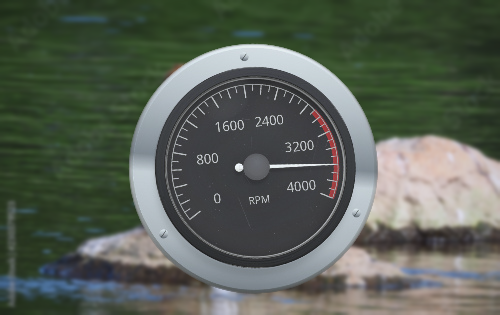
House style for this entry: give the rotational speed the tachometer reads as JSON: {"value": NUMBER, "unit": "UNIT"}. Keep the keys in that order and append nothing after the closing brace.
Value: {"value": 3600, "unit": "rpm"}
